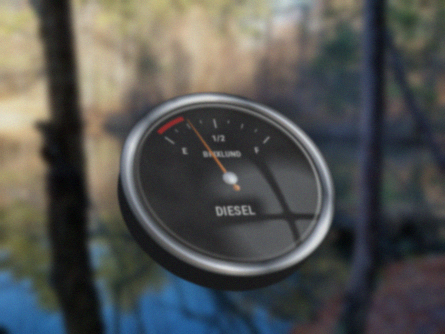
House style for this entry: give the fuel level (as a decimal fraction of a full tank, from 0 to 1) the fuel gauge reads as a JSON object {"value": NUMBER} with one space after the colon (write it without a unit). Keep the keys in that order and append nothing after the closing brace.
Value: {"value": 0.25}
